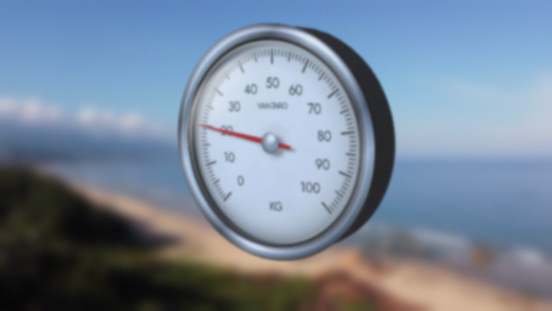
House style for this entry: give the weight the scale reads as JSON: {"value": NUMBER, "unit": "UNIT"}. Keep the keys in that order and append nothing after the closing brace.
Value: {"value": 20, "unit": "kg"}
